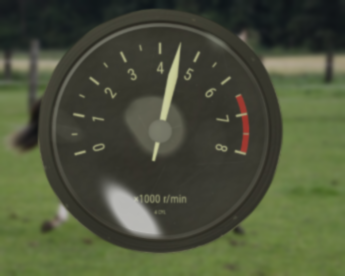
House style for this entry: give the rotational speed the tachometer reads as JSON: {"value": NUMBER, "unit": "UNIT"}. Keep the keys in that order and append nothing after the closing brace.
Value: {"value": 4500, "unit": "rpm"}
